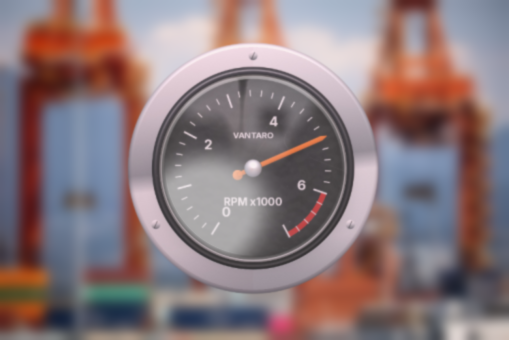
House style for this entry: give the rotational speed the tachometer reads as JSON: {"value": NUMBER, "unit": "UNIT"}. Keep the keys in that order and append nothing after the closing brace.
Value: {"value": 5000, "unit": "rpm"}
